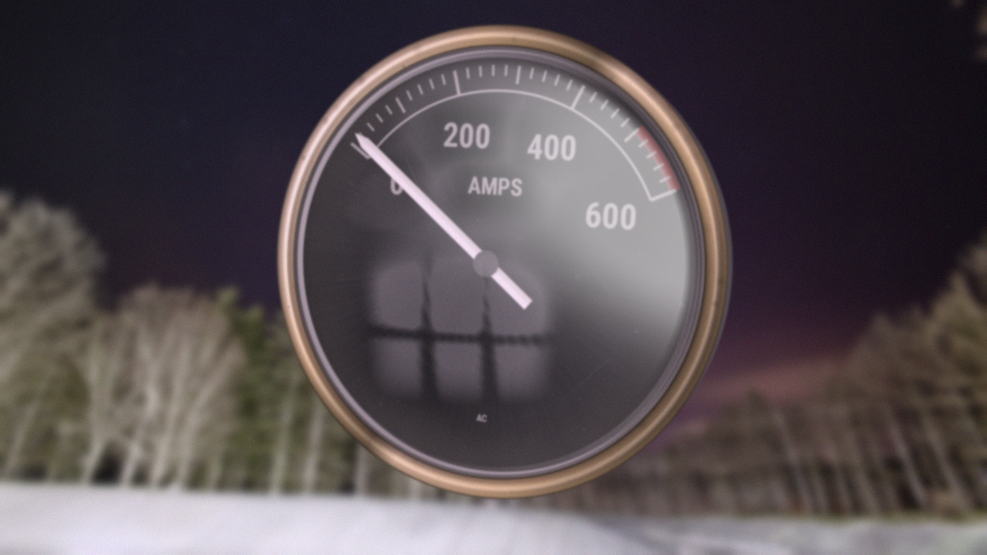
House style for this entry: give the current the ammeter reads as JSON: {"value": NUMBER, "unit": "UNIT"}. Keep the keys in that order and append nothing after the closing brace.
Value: {"value": 20, "unit": "A"}
